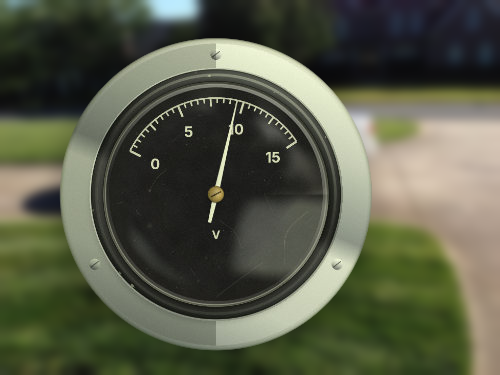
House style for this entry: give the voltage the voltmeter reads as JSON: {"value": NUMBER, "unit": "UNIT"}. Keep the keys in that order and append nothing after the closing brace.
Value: {"value": 9.5, "unit": "V"}
